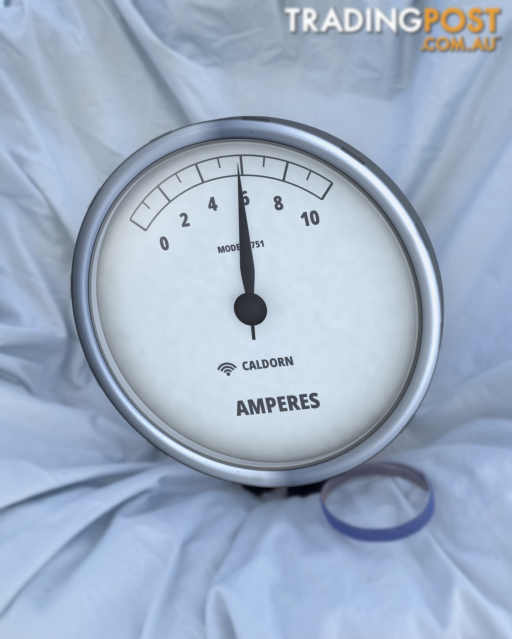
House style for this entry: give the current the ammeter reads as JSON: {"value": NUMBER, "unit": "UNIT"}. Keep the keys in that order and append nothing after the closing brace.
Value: {"value": 6, "unit": "A"}
